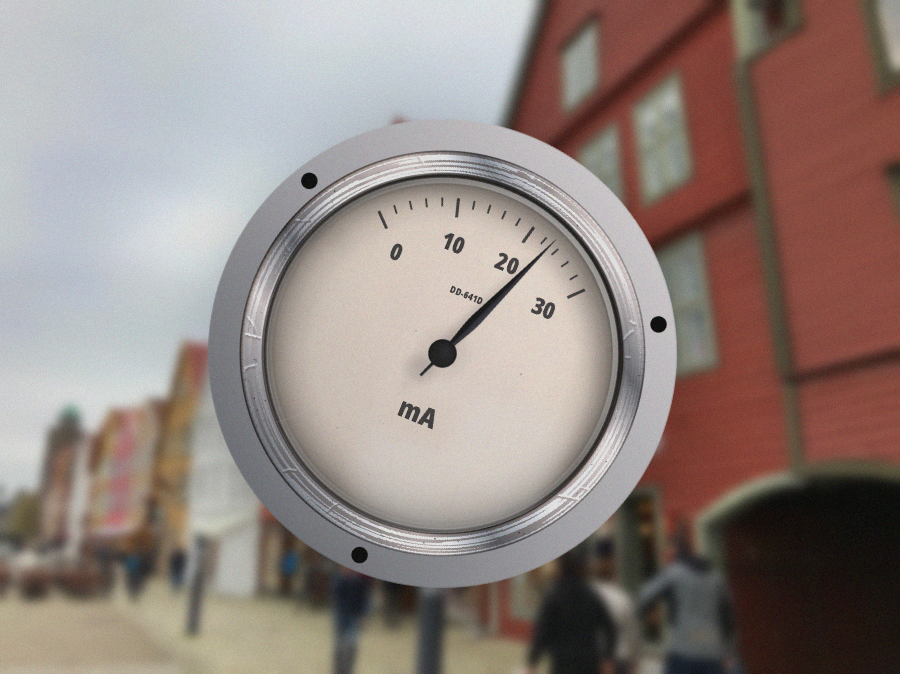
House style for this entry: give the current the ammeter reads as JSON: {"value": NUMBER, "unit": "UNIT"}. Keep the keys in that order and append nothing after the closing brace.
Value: {"value": 23, "unit": "mA"}
